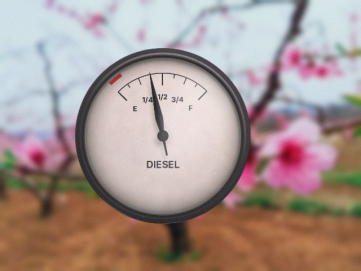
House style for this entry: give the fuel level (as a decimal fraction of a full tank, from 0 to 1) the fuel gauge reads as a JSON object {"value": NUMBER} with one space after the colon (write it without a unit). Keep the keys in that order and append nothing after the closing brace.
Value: {"value": 0.375}
